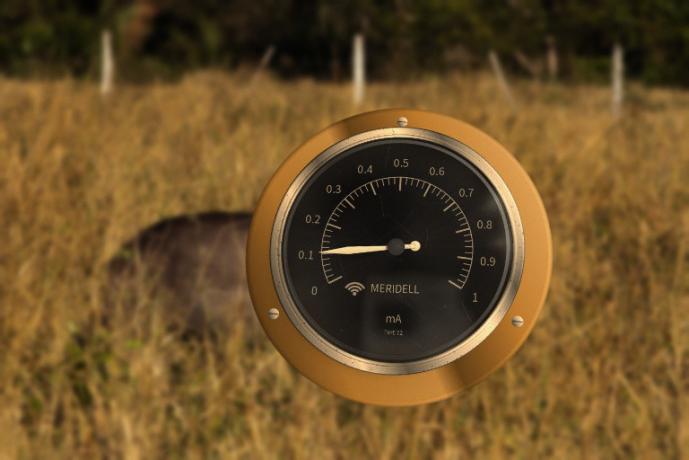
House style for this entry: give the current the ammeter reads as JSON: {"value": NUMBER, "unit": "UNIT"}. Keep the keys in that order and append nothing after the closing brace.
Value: {"value": 0.1, "unit": "mA"}
